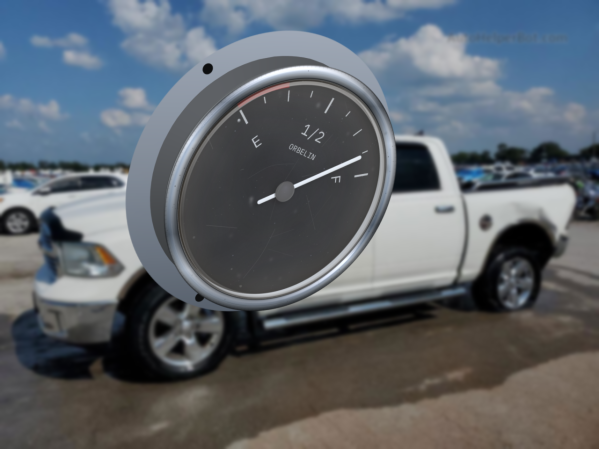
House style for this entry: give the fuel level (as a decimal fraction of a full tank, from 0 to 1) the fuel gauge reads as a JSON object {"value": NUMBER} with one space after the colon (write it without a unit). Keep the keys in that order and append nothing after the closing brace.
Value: {"value": 0.875}
